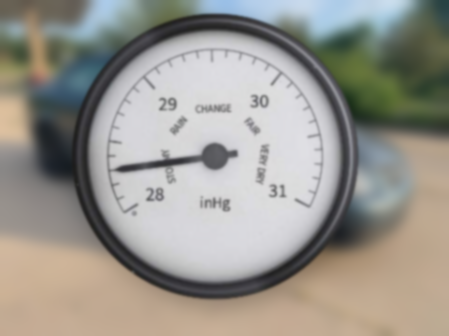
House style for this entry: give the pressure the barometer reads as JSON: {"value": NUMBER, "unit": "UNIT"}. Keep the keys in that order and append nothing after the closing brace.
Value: {"value": 28.3, "unit": "inHg"}
